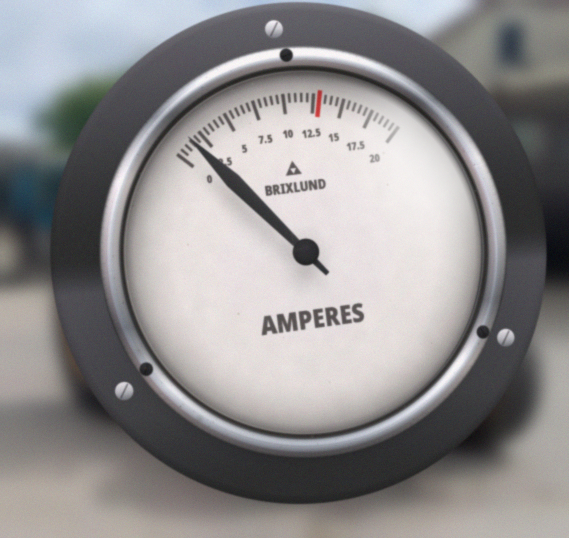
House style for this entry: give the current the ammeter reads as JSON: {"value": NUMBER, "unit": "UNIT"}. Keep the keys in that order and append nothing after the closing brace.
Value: {"value": 1.5, "unit": "A"}
